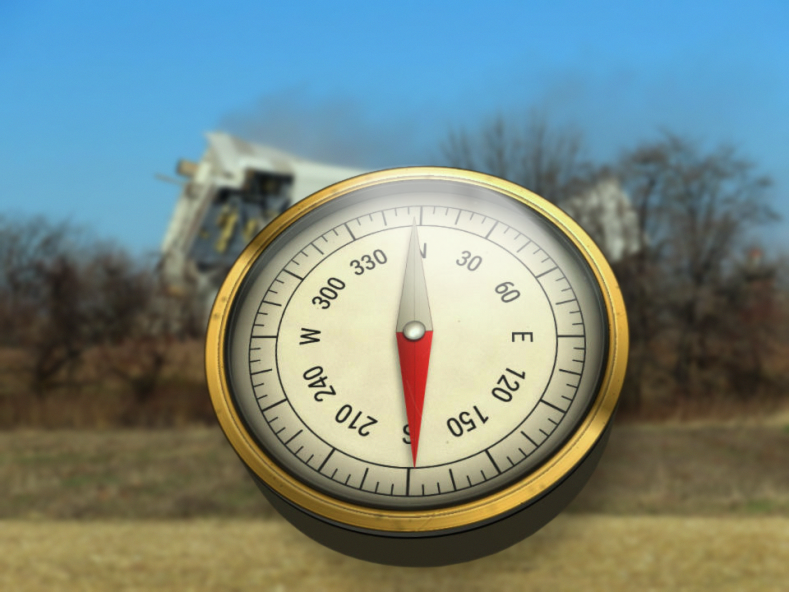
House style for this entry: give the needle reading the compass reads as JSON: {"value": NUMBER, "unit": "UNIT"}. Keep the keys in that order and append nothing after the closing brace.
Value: {"value": 177.5, "unit": "°"}
